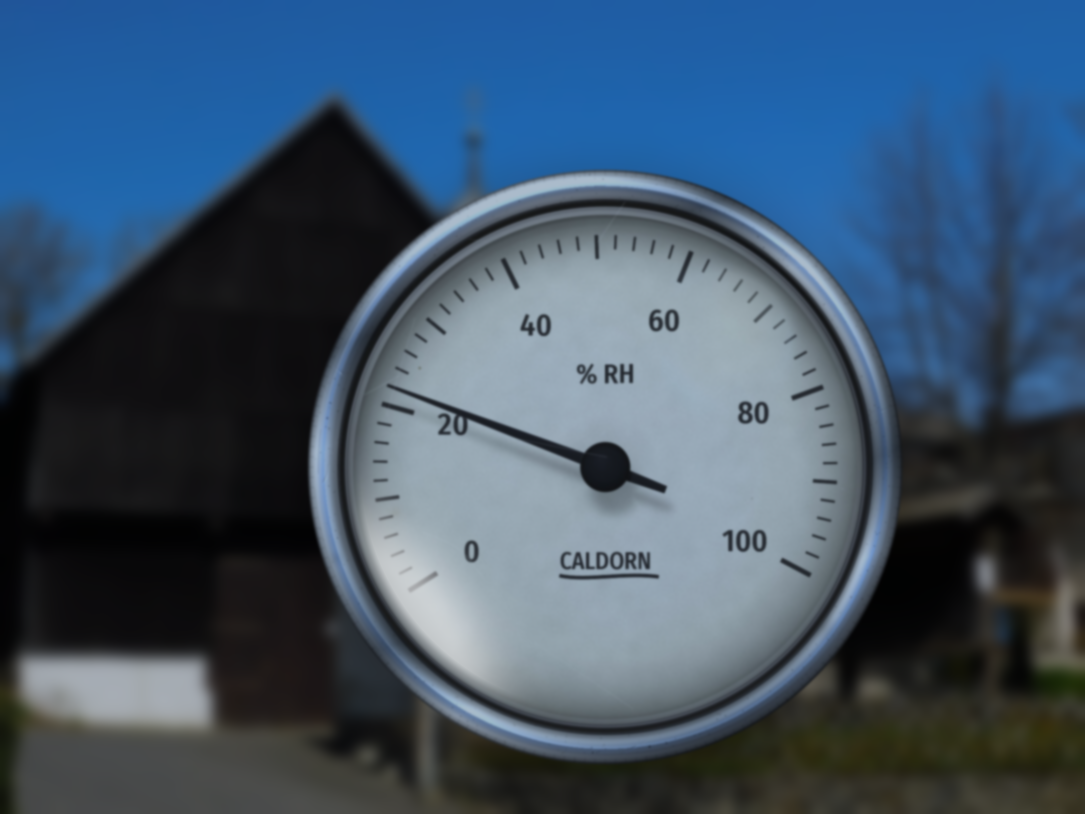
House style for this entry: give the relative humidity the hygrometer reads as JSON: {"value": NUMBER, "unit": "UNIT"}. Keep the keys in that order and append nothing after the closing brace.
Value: {"value": 22, "unit": "%"}
